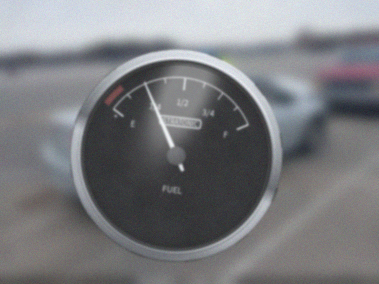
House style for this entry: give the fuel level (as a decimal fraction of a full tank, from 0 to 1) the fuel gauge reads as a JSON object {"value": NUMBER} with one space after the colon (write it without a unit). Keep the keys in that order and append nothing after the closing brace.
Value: {"value": 0.25}
